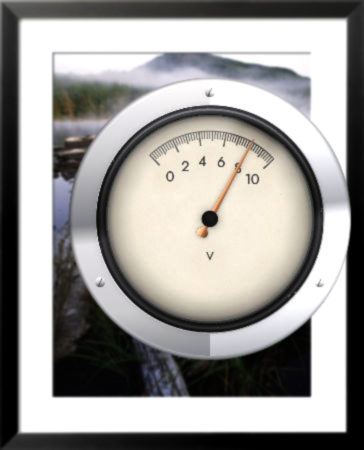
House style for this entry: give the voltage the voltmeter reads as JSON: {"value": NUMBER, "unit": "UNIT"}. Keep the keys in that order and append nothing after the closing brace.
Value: {"value": 8, "unit": "V"}
